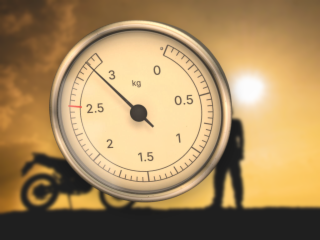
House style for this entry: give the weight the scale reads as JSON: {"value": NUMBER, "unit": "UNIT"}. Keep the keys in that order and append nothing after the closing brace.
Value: {"value": 2.9, "unit": "kg"}
